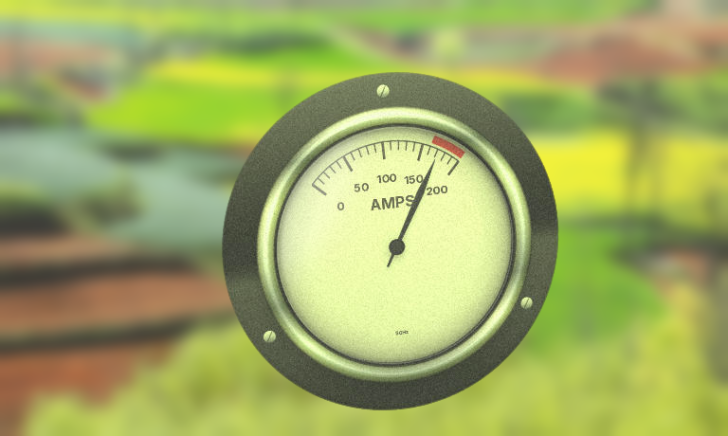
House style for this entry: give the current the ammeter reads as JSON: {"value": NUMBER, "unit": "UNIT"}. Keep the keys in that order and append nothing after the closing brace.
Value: {"value": 170, "unit": "A"}
